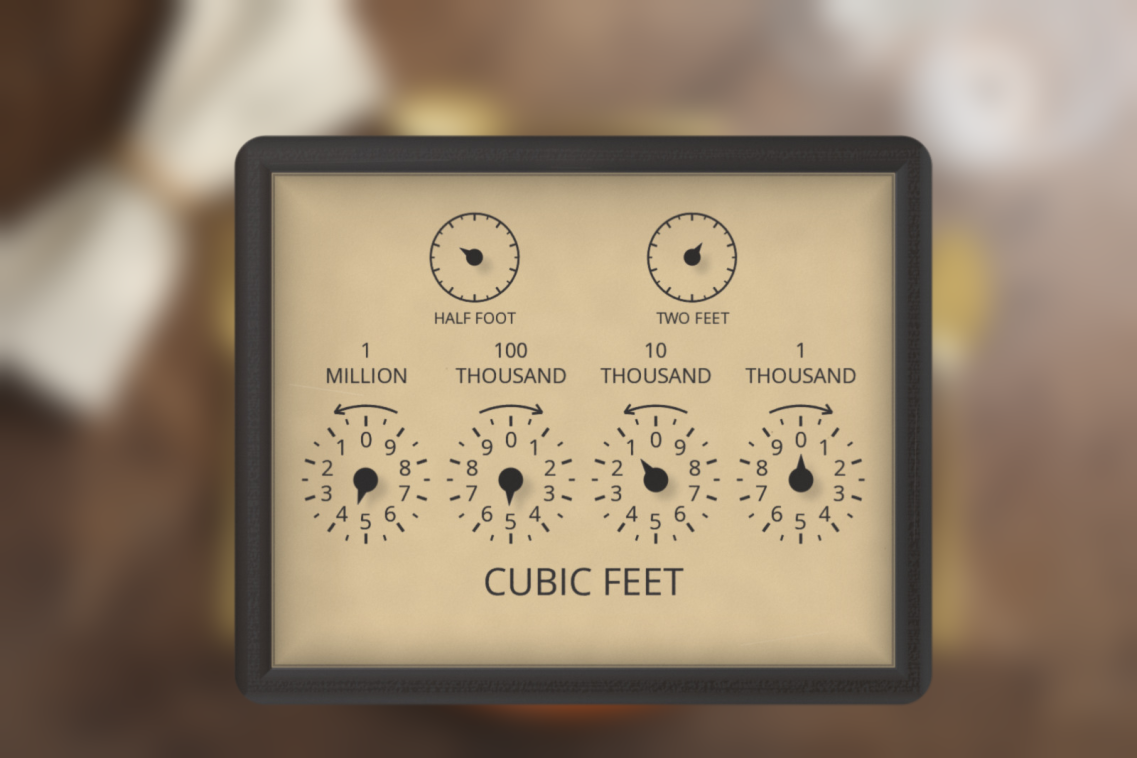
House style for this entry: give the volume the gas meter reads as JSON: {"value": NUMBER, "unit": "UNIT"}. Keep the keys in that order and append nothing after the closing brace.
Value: {"value": 451000, "unit": "ft³"}
